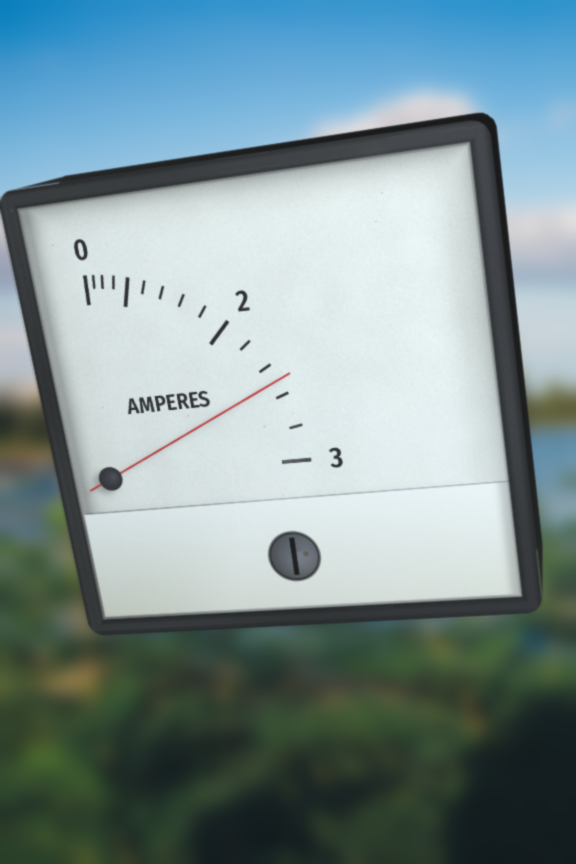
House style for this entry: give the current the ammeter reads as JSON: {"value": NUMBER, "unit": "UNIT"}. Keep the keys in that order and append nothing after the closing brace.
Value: {"value": 2.5, "unit": "A"}
